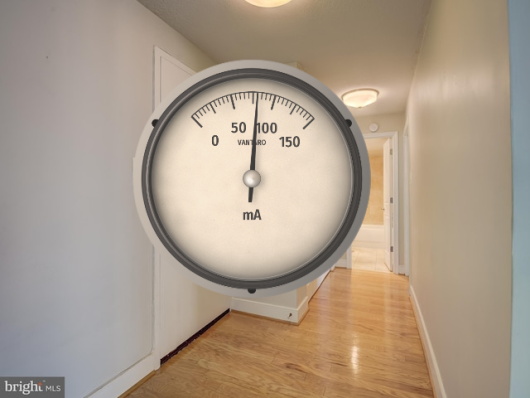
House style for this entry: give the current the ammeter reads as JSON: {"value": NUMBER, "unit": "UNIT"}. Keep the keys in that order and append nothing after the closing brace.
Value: {"value": 80, "unit": "mA"}
